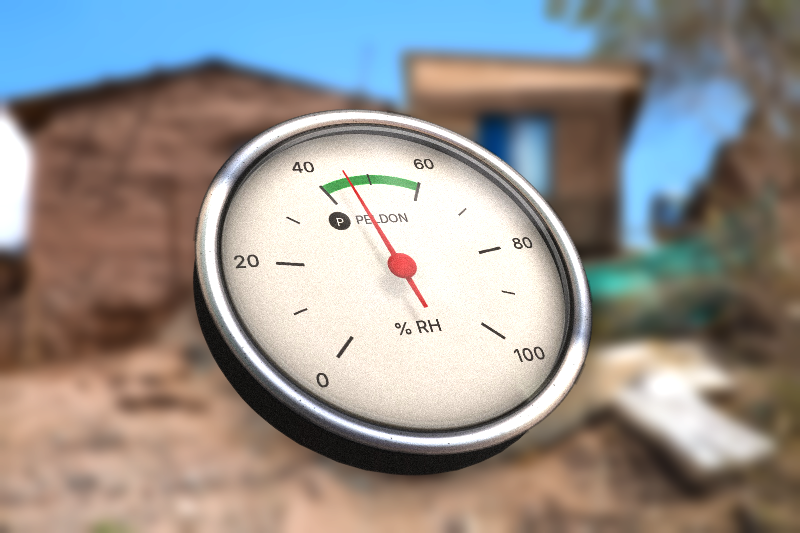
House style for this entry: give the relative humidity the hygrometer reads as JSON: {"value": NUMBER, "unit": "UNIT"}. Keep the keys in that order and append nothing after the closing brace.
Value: {"value": 45, "unit": "%"}
